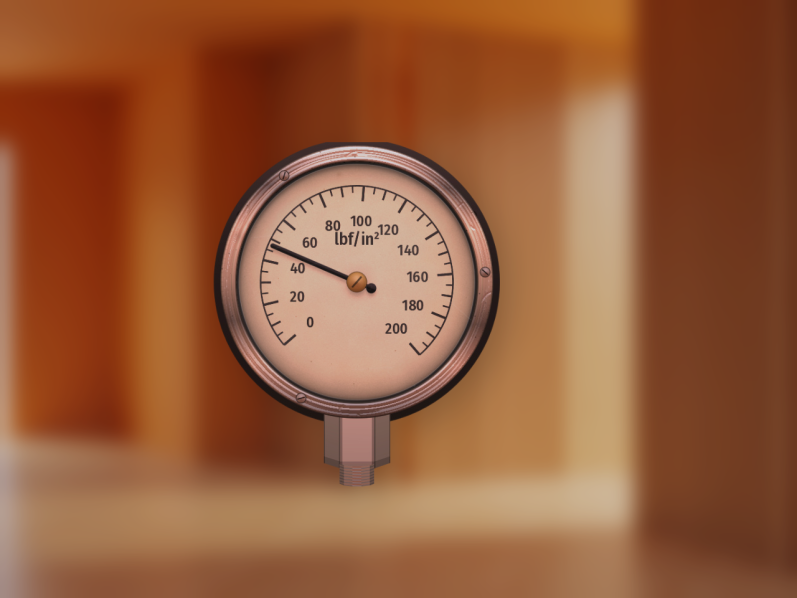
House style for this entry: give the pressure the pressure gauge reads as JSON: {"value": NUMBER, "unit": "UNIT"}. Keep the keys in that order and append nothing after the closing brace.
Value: {"value": 47.5, "unit": "psi"}
